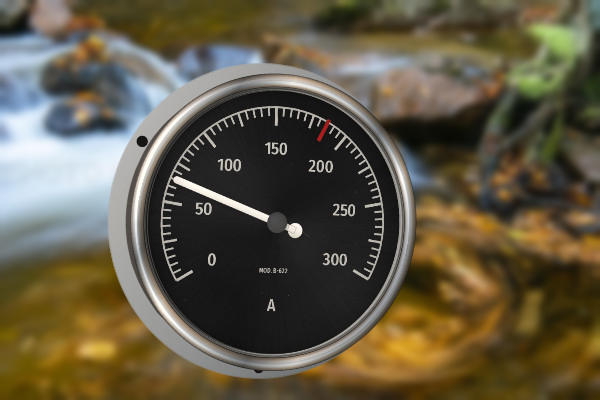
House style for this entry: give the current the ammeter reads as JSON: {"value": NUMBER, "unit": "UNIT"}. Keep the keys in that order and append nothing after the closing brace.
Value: {"value": 65, "unit": "A"}
